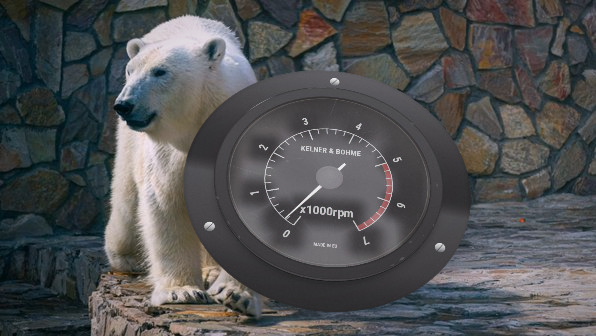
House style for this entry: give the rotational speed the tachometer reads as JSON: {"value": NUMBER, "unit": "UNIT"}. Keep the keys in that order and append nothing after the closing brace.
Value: {"value": 200, "unit": "rpm"}
